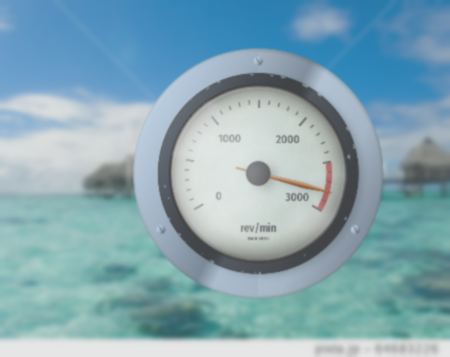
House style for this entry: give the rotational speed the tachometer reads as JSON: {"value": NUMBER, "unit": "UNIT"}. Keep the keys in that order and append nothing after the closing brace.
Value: {"value": 2800, "unit": "rpm"}
